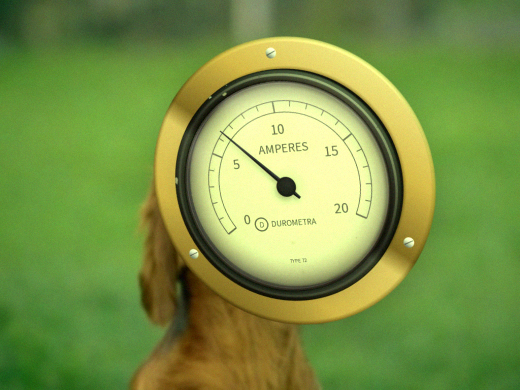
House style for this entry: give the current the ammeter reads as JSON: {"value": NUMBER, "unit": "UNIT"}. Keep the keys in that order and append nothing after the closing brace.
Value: {"value": 6.5, "unit": "A"}
